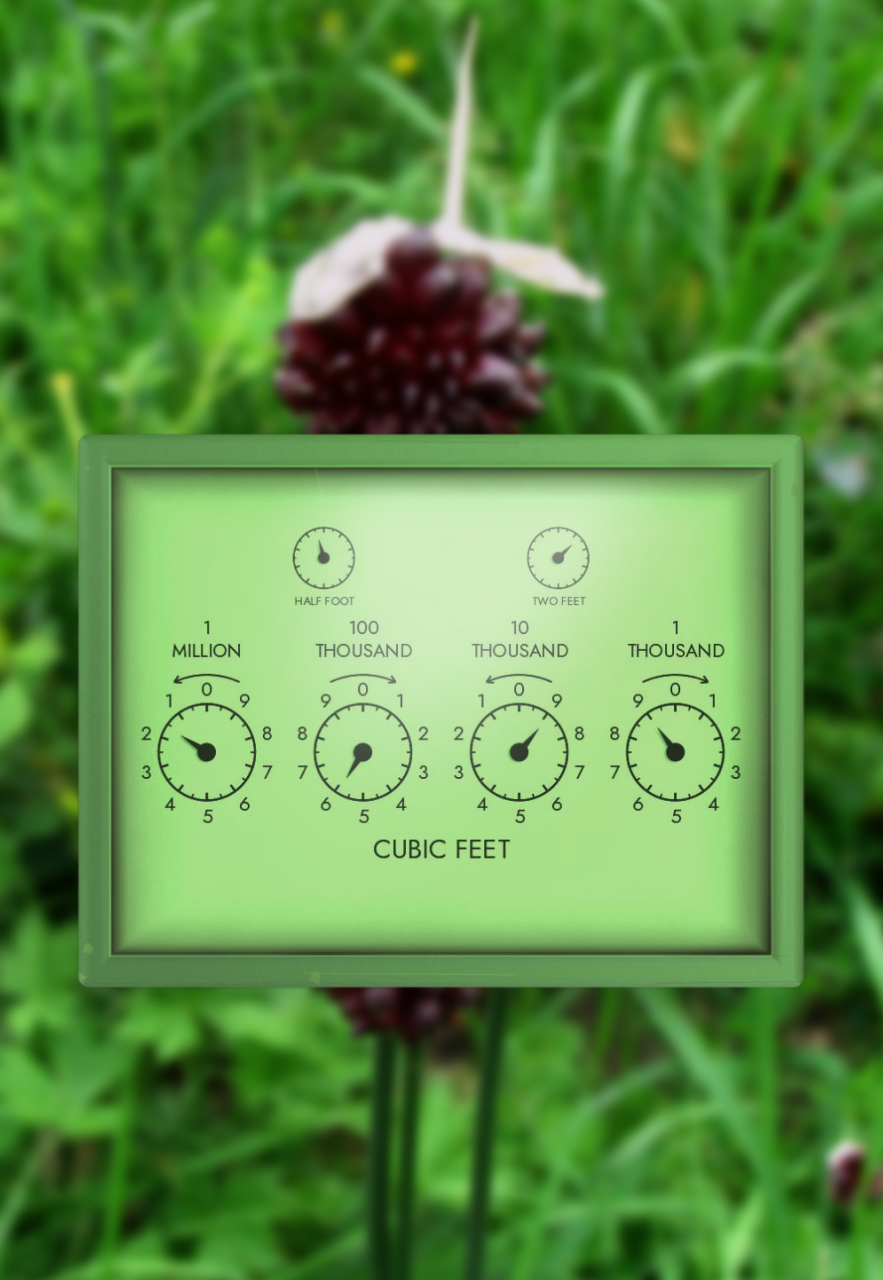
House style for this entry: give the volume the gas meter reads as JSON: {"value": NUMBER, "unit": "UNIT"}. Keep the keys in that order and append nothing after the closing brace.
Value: {"value": 158900, "unit": "ft³"}
